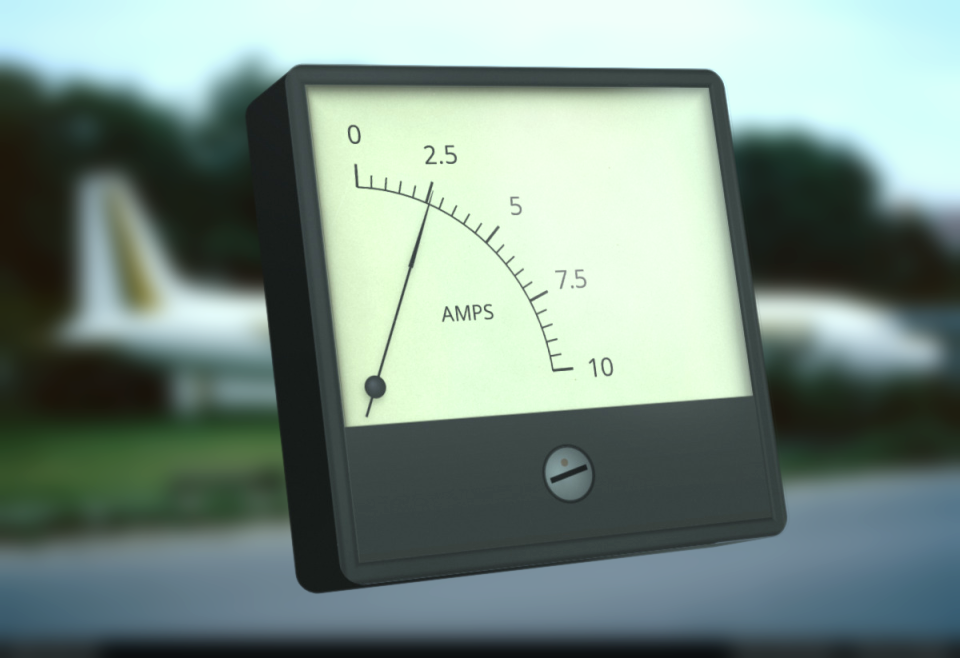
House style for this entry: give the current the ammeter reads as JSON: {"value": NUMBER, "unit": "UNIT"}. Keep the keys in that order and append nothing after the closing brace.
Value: {"value": 2.5, "unit": "A"}
